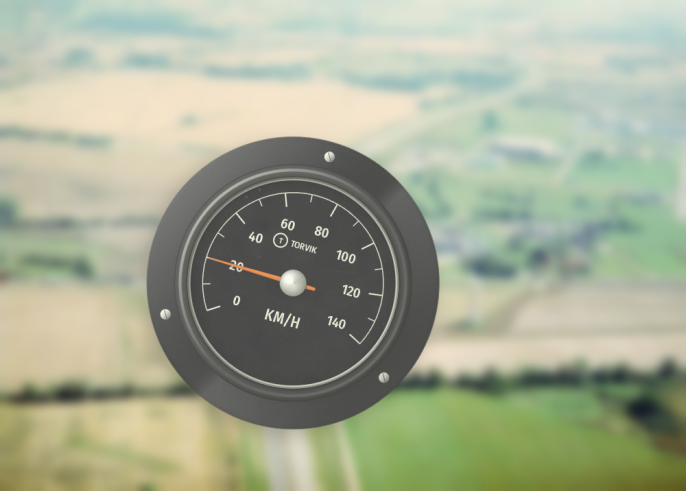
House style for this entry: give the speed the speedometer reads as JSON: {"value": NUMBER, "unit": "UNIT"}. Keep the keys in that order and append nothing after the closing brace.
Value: {"value": 20, "unit": "km/h"}
